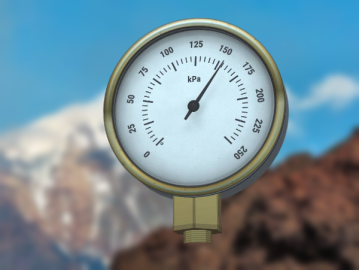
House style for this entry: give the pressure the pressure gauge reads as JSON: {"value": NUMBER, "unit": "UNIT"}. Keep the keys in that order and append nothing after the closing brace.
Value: {"value": 155, "unit": "kPa"}
